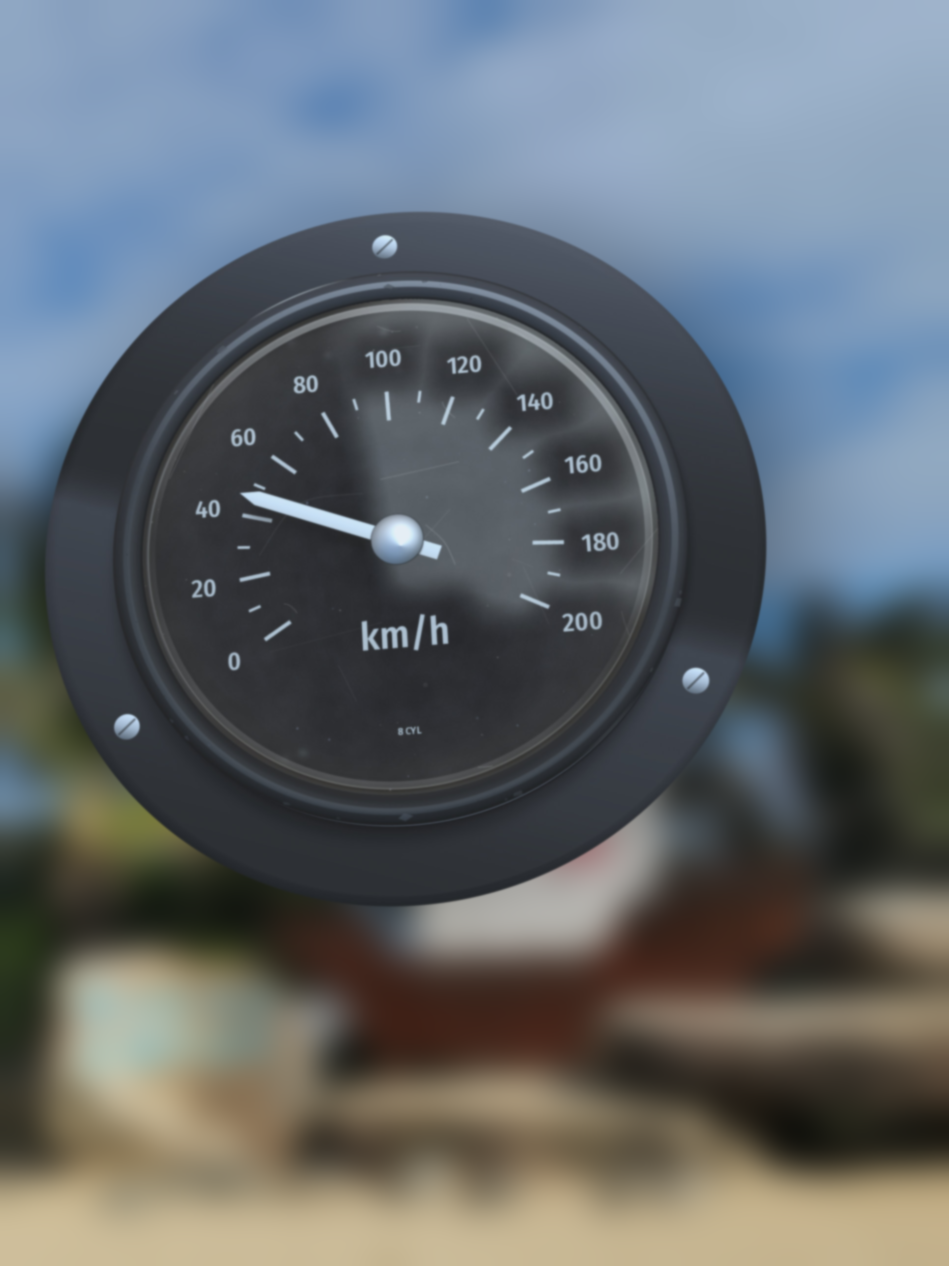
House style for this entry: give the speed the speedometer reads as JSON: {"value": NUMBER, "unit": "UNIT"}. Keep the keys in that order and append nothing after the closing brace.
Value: {"value": 45, "unit": "km/h"}
